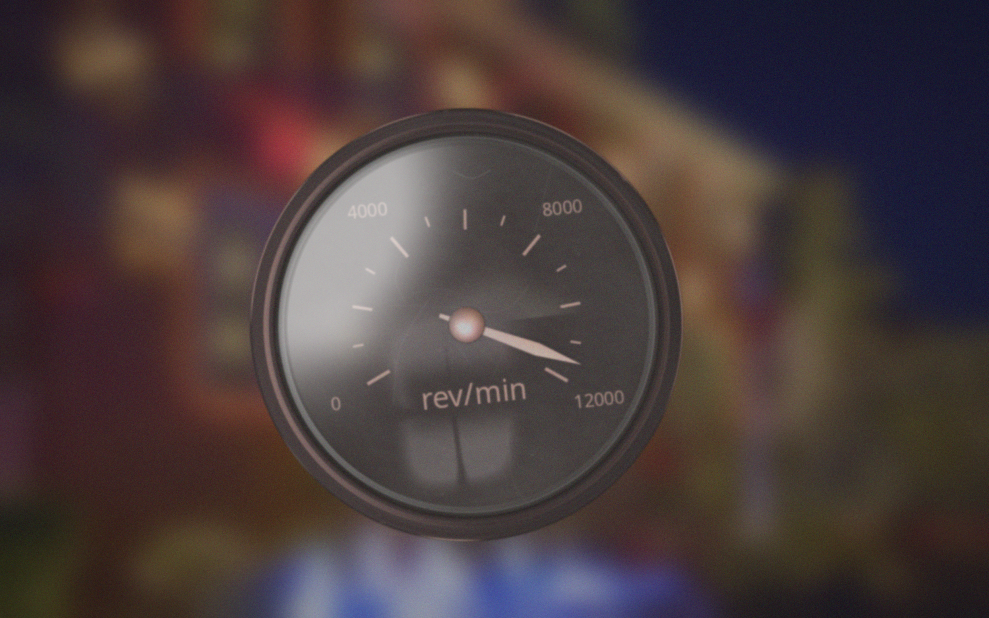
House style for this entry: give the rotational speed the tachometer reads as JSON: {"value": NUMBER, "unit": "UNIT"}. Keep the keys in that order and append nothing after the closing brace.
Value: {"value": 11500, "unit": "rpm"}
